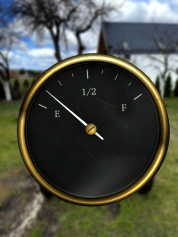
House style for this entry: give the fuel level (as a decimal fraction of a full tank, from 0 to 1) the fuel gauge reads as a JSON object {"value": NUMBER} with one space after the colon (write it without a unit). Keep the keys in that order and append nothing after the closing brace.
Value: {"value": 0.125}
